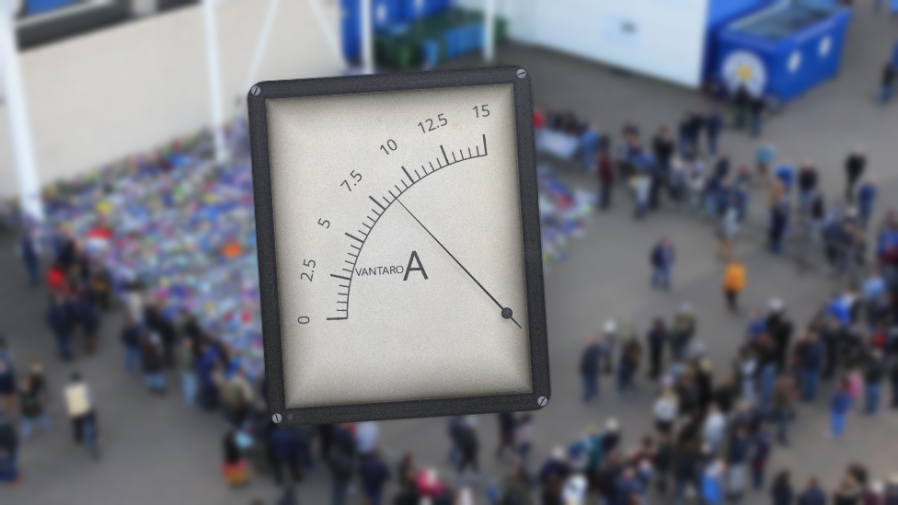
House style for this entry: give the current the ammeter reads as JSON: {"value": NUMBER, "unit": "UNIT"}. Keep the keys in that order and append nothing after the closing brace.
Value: {"value": 8.5, "unit": "A"}
